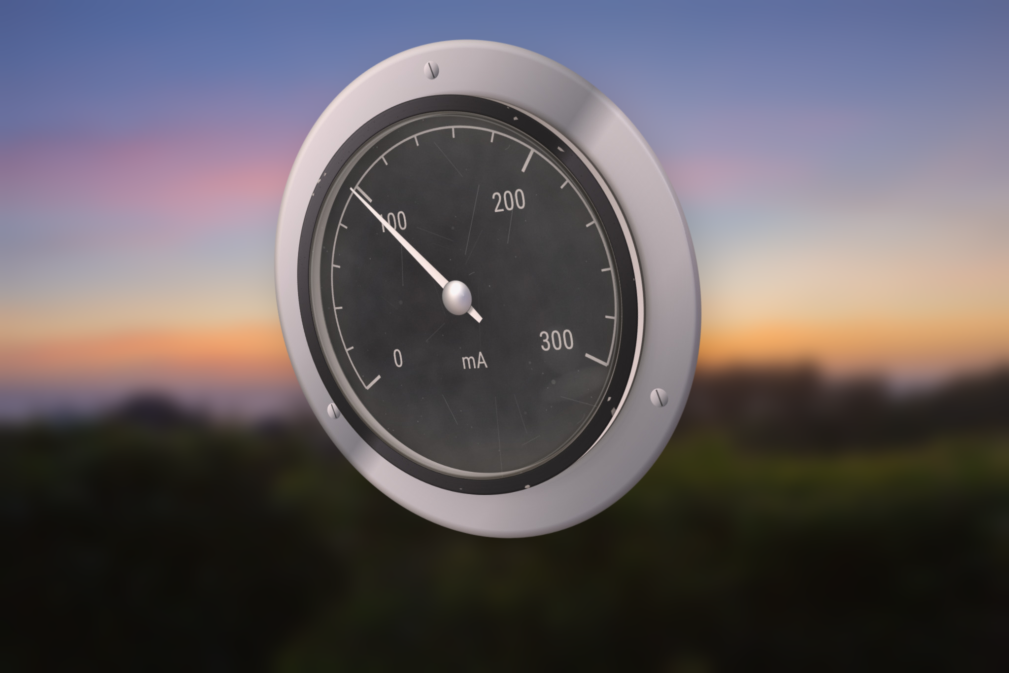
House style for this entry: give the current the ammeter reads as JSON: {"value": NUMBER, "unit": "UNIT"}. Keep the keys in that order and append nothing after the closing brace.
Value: {"value": 100, "unit": "mA"}
